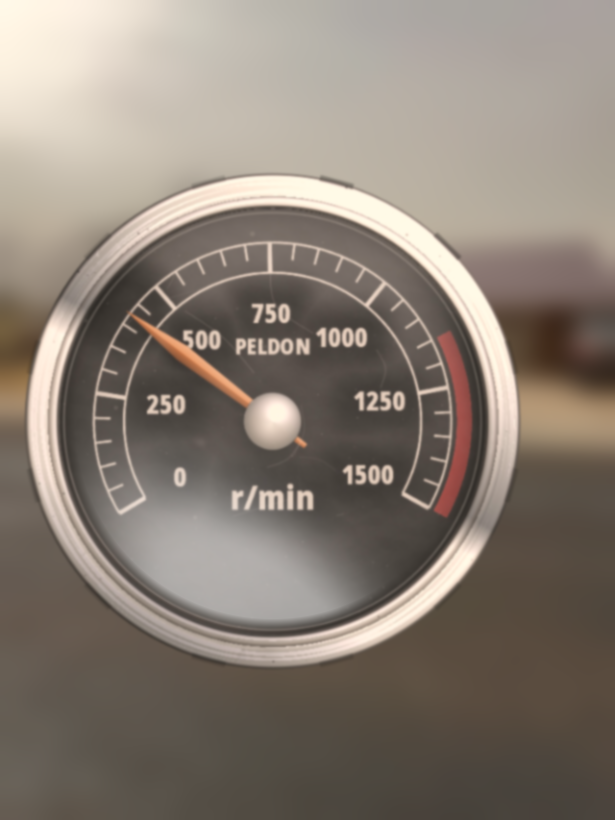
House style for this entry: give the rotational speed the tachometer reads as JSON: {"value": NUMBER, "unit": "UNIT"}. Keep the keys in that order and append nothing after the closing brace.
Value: {"value": 425, "unit": "rpm"}
